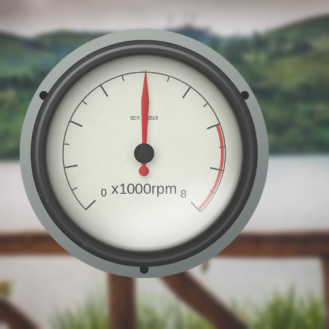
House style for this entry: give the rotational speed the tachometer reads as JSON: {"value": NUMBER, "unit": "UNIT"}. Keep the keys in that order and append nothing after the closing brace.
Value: {"value": 4000, "unit": "rpm"}
